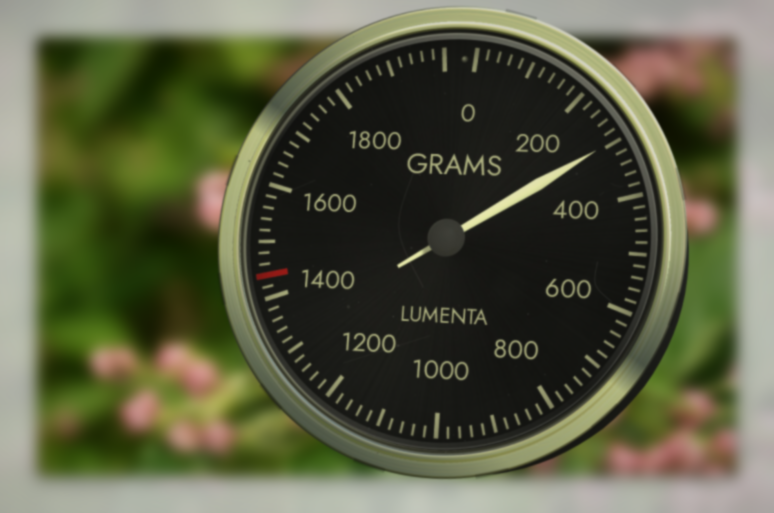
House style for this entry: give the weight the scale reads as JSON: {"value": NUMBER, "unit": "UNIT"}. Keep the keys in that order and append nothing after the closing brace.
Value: {"value": 300, "unit": "g"}
